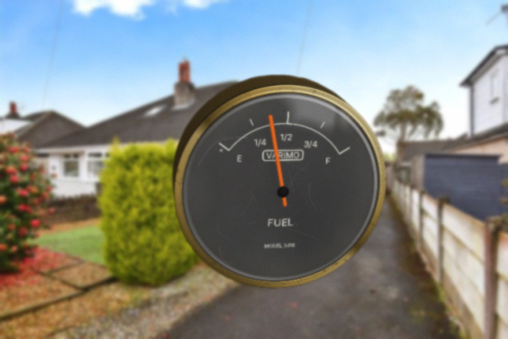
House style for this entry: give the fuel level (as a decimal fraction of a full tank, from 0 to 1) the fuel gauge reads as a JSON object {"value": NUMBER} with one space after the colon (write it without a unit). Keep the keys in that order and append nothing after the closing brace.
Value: {"value": 0.375}
